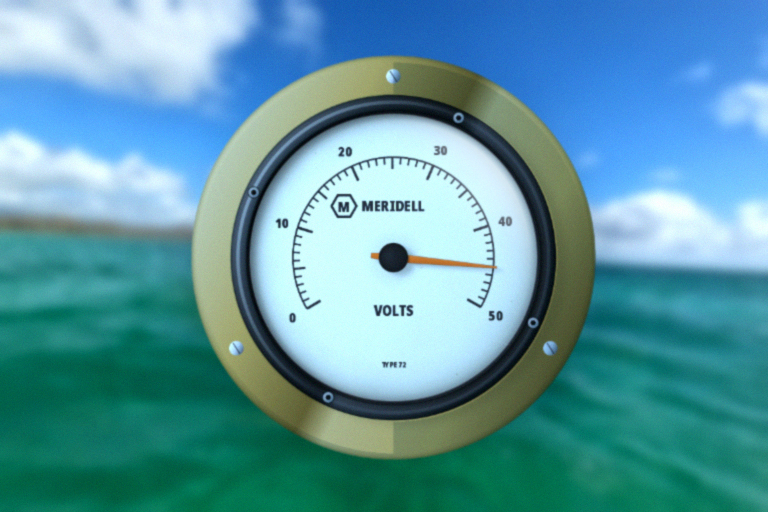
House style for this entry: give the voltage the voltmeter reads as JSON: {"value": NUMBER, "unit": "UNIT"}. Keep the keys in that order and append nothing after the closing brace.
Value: {"value": 45, "unit": "V"}
